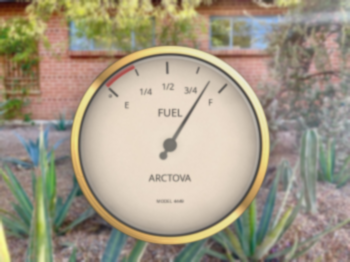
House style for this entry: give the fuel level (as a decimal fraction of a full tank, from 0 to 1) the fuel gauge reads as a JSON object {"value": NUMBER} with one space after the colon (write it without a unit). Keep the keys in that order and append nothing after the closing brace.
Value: {"value": 0.875}
